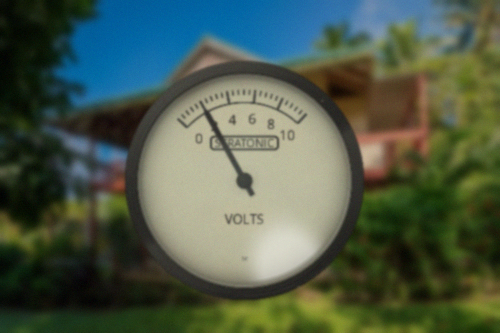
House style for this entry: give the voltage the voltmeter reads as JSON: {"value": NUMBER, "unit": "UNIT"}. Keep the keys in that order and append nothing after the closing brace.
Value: {"value": 2, "unit": "V"}
